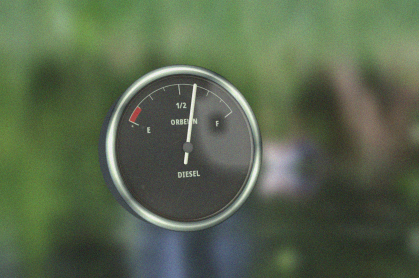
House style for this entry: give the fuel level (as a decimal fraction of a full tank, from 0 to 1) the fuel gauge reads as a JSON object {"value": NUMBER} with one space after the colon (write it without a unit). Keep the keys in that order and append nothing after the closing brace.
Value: {"value": 0.625}
